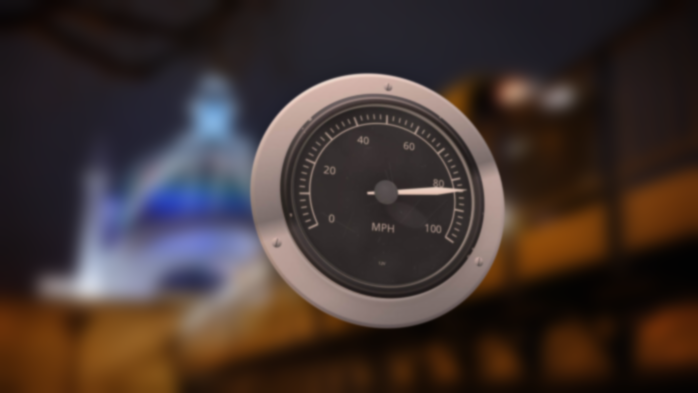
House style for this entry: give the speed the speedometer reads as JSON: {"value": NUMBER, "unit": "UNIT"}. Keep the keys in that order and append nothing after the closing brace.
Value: {"value": 84, "unit": "mph"}
